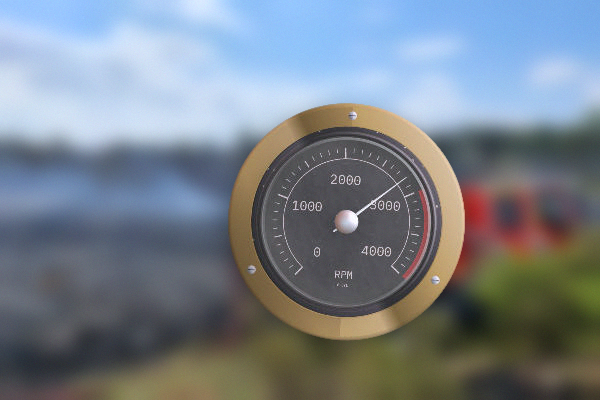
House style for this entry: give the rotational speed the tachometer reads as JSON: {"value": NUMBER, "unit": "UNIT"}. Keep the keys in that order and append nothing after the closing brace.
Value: {"value": 2800, "unit": "rpm"}
